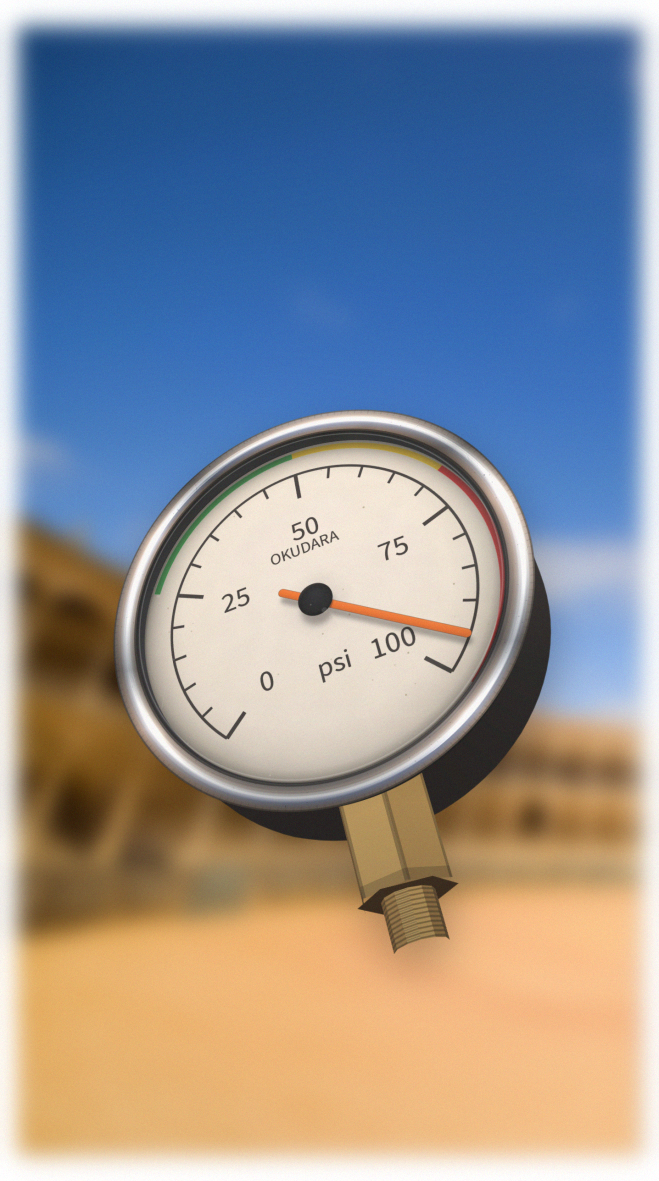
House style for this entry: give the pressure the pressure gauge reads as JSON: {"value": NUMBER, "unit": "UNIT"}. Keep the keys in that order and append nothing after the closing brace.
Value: {"value": 95, "unit": "psi"}
